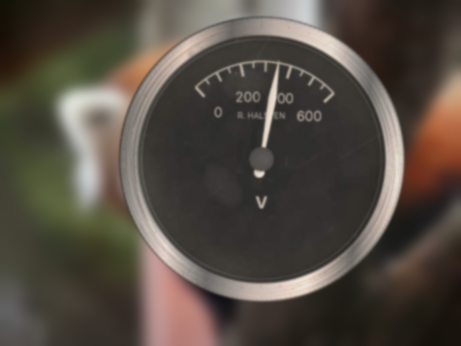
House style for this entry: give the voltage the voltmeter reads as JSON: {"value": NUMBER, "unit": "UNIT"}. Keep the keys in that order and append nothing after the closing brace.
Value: {"value": 350, "unit": "V"}
